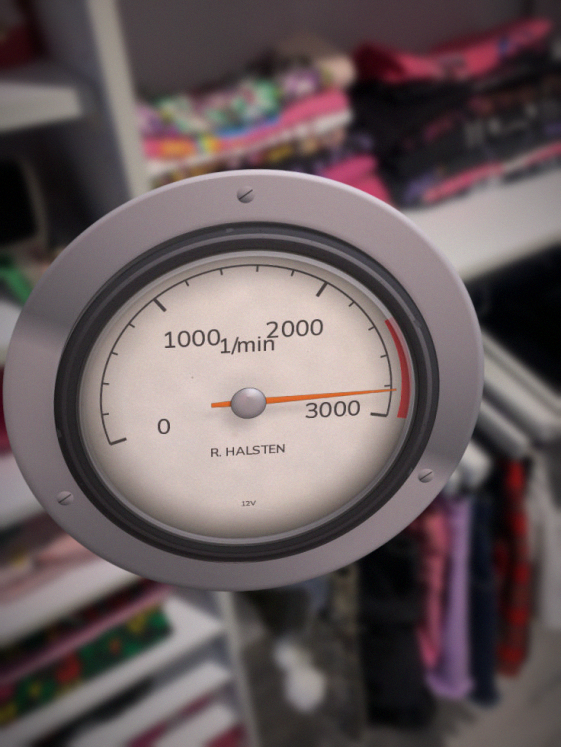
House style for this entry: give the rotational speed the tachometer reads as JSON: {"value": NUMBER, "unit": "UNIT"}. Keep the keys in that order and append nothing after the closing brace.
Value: {"value": 2800, "unit": "rpm"}
